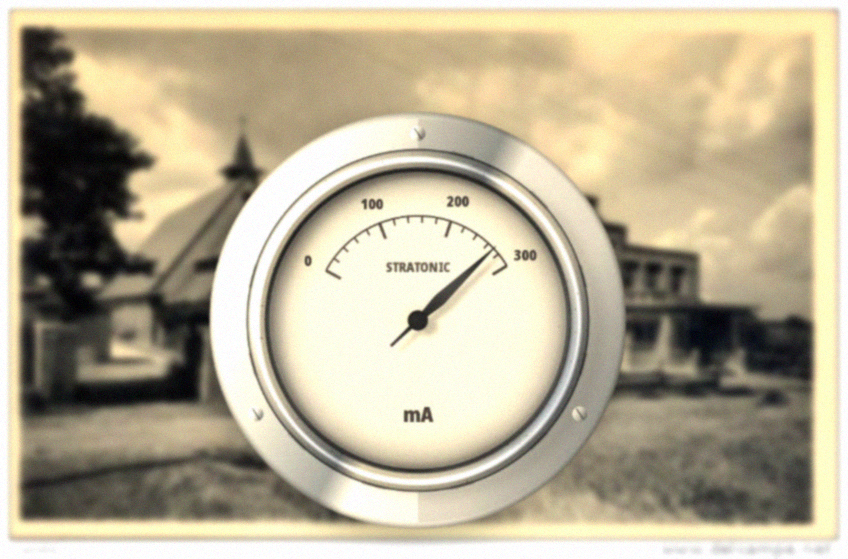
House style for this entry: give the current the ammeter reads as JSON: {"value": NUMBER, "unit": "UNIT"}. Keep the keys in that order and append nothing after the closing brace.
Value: {"value": 270, "unit": "mA"}
